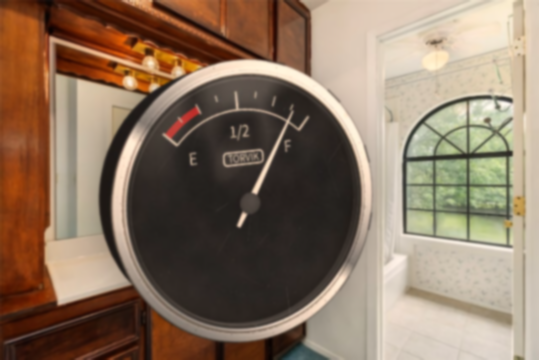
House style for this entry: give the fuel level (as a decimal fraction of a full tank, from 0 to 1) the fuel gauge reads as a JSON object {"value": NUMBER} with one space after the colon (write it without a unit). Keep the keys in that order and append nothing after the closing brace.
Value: {"value": 0.875}
